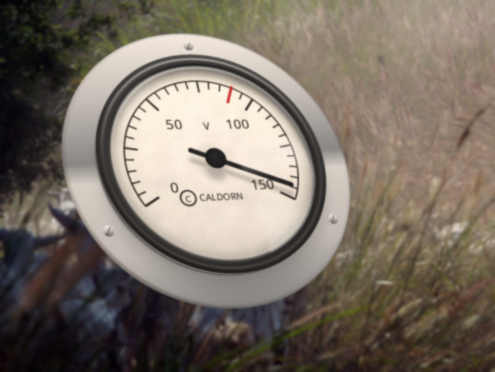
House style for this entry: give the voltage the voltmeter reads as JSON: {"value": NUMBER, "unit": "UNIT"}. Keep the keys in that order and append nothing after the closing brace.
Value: {"value": 145, "unit": "V"}
